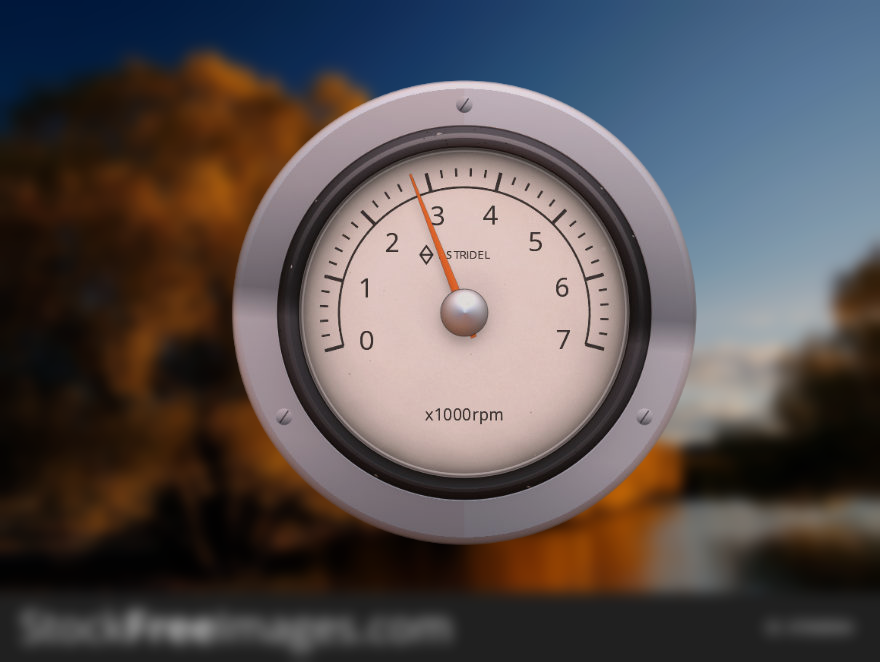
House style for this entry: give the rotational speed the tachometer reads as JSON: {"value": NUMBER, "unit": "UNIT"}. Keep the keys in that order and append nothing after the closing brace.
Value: {"value": 2800, "unit": "rpm"}
